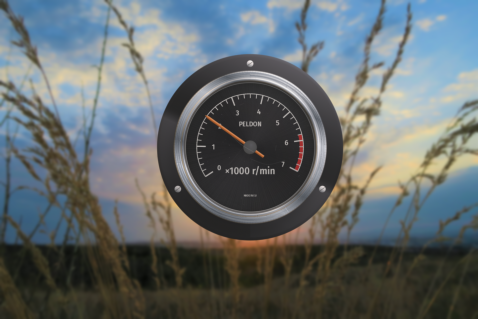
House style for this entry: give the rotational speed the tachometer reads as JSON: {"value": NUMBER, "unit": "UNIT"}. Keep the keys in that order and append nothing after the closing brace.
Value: {"value": 2000, "unit": "rpm"}
